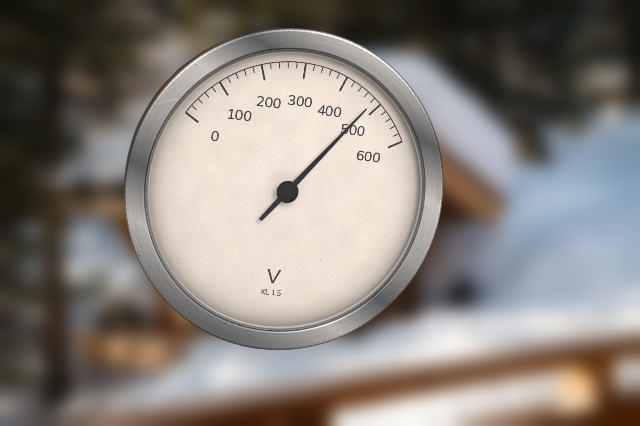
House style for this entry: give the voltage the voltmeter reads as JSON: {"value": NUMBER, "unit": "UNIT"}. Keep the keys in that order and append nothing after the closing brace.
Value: {"value": 480, "unit": "V"}
